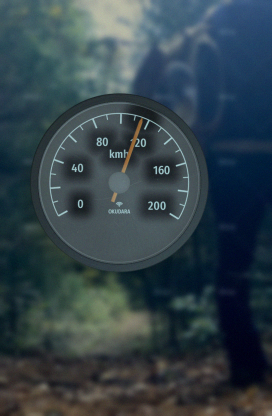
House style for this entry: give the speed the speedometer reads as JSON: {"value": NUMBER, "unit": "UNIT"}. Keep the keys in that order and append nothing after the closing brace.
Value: {"value": 115, "unit": "km/h"}
